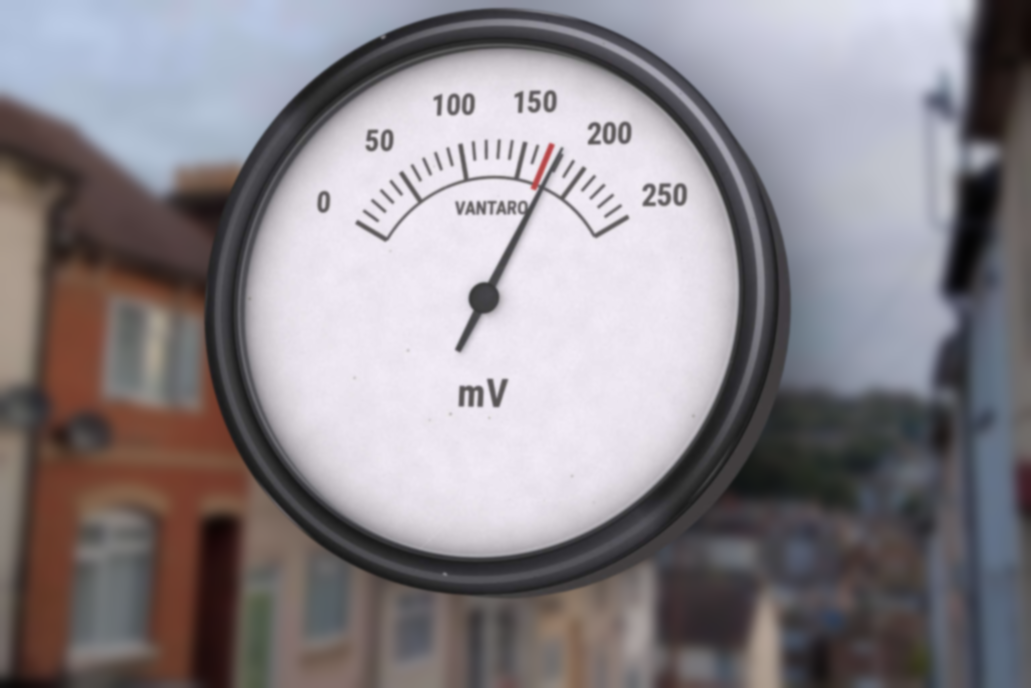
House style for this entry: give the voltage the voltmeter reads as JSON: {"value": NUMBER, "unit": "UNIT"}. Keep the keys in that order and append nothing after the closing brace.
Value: {"value": 180, "unit": "mV"}
